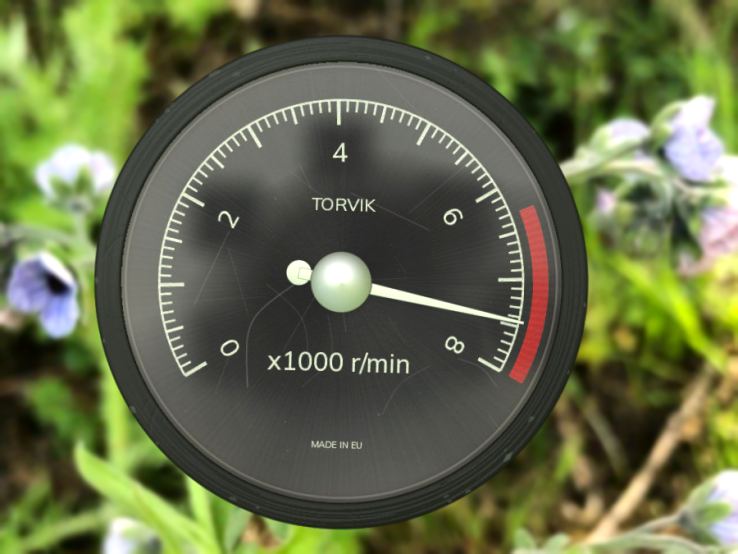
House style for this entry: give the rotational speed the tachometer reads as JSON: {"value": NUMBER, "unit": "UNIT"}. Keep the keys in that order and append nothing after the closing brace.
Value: {"value": 7450, "unit": "rpm"}
